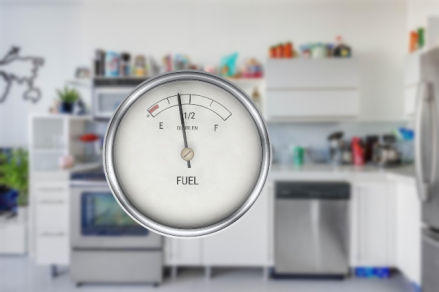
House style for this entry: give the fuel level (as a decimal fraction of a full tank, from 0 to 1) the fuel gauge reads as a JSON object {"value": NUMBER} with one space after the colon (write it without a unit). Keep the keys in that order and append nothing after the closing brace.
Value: {"value": 0.375}
